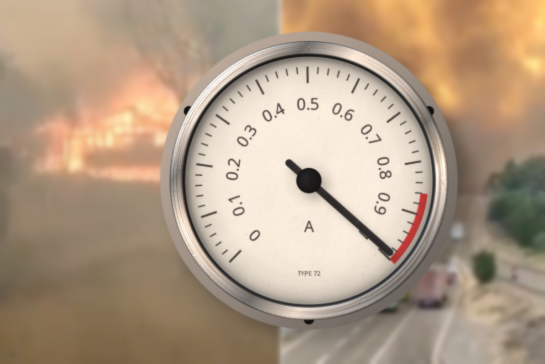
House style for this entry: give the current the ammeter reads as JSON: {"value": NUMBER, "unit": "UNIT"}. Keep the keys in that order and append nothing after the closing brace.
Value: {"value": 0.99, "unit": "A"}
